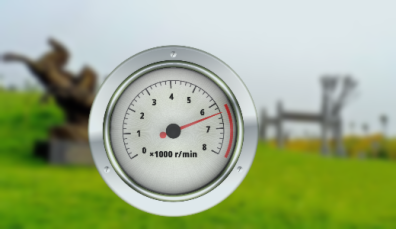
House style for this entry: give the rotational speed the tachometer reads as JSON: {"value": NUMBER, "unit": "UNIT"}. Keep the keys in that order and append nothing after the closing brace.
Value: {"value": 6400, "unit": "rpm"}
